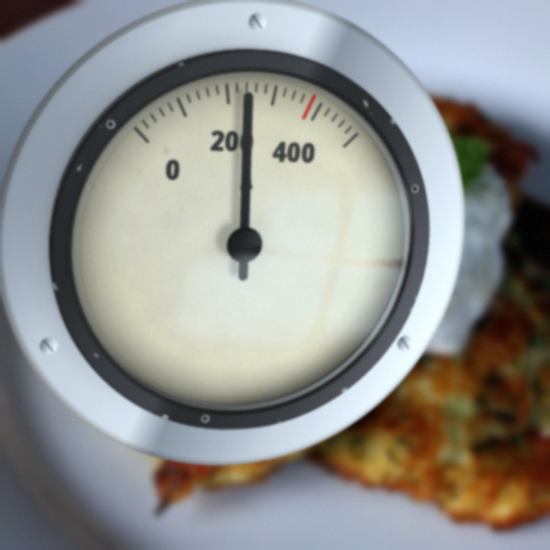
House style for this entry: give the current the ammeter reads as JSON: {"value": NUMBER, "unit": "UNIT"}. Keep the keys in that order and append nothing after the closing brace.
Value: {"value": 240, "unit": "A"}
